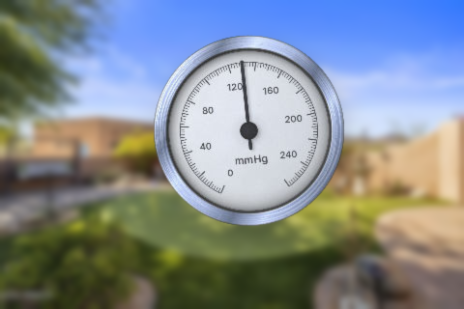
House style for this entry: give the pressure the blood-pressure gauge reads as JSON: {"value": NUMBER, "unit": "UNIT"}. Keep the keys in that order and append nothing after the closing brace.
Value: {"value": 130, "unit": "mmHg"}
